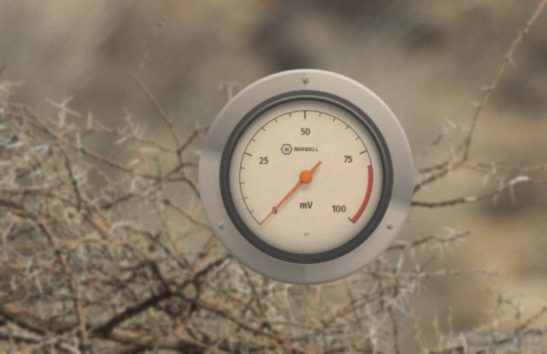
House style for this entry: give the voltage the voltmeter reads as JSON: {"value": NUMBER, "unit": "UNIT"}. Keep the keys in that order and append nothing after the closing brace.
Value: {"value": 0, "unit": "mV"}
